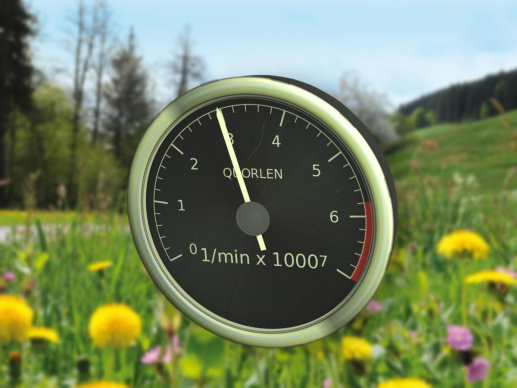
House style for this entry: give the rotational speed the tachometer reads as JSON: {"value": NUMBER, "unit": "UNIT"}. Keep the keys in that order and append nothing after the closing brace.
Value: {"value": 3000, "unit": "rpm"}
